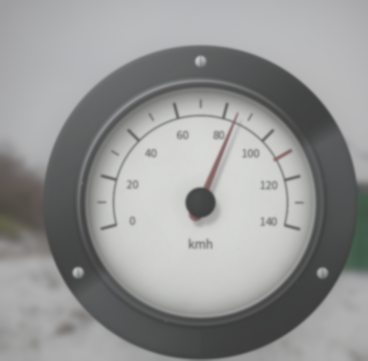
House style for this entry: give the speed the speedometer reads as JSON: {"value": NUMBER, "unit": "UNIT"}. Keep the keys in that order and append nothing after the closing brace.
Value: {"value": 85, "unit": "km/h"}
